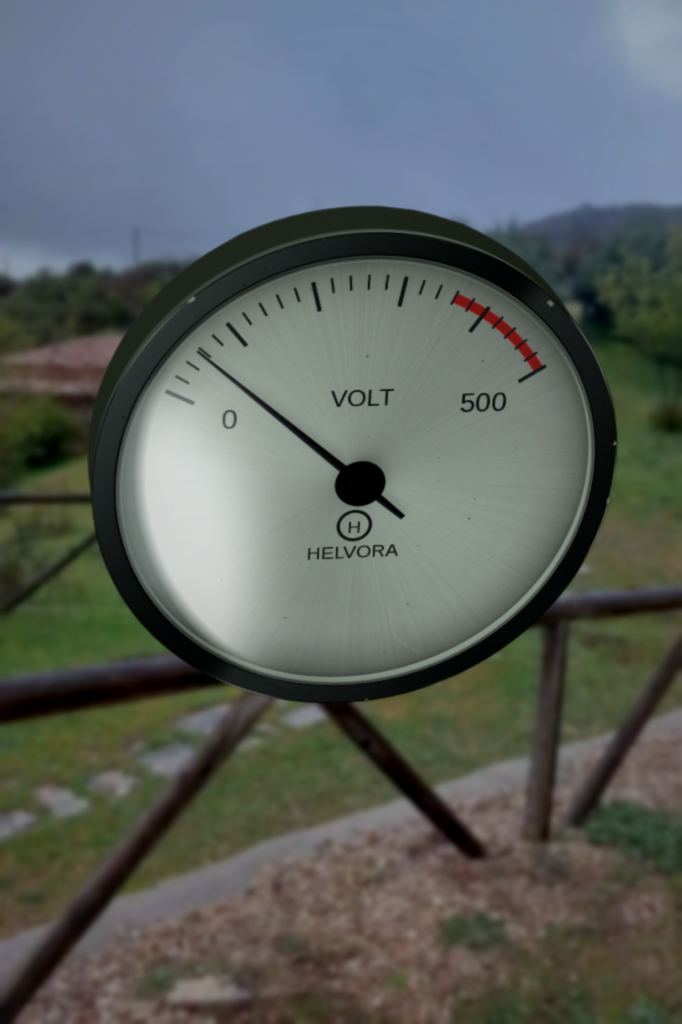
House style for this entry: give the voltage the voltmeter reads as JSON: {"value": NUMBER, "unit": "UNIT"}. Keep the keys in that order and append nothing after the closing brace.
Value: {"value": 60, "unit": "V"}
